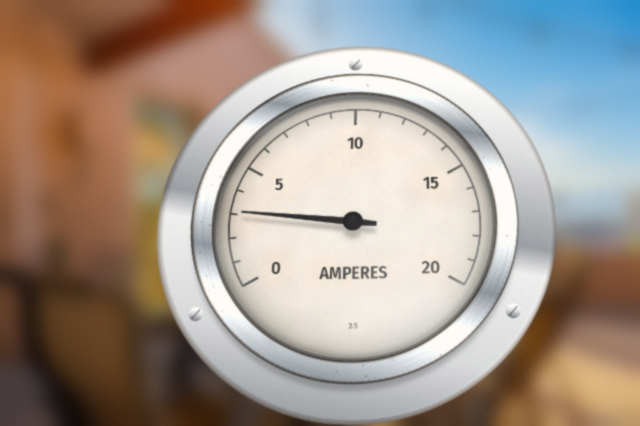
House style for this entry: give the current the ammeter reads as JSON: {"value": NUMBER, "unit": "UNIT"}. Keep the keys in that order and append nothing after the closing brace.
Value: {"value": 3, "unit": "A"}
